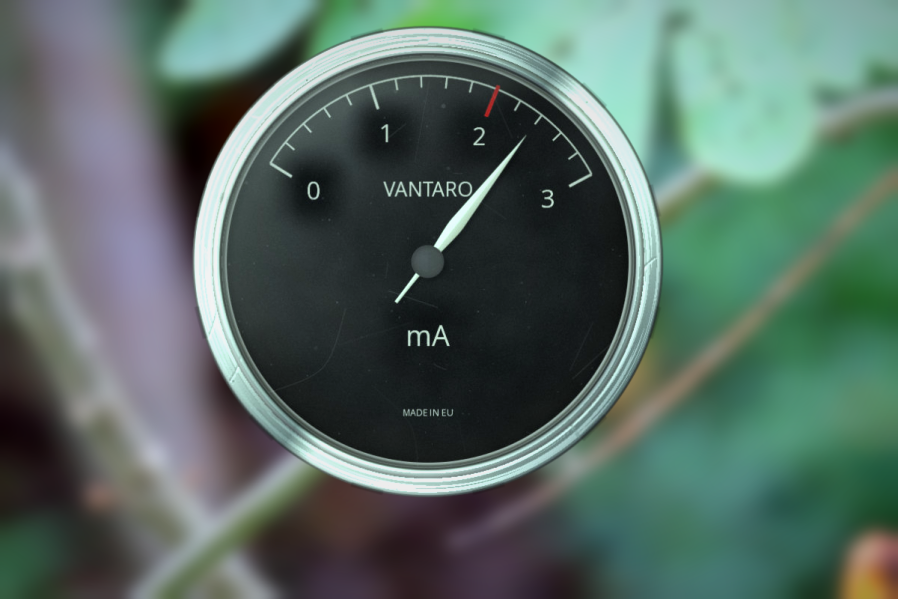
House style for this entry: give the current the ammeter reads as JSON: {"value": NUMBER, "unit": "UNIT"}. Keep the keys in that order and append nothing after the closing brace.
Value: {"value": 2.4, "unit": "mA"}
